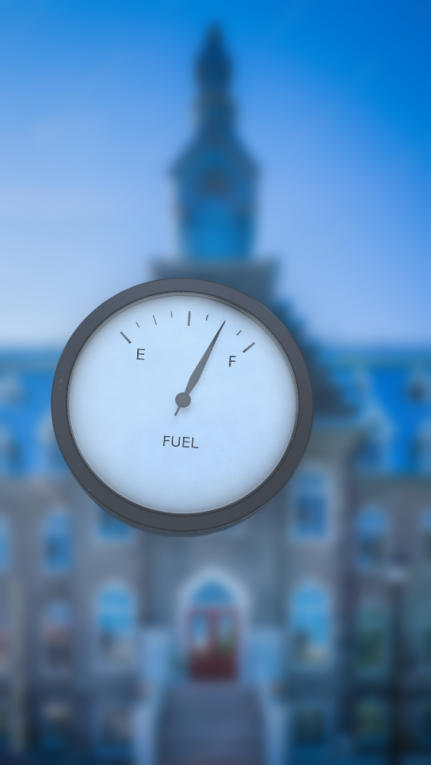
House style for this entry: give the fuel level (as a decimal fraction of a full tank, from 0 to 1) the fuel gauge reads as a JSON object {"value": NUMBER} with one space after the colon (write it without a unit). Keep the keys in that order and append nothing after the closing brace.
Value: {"value": 0.75}
